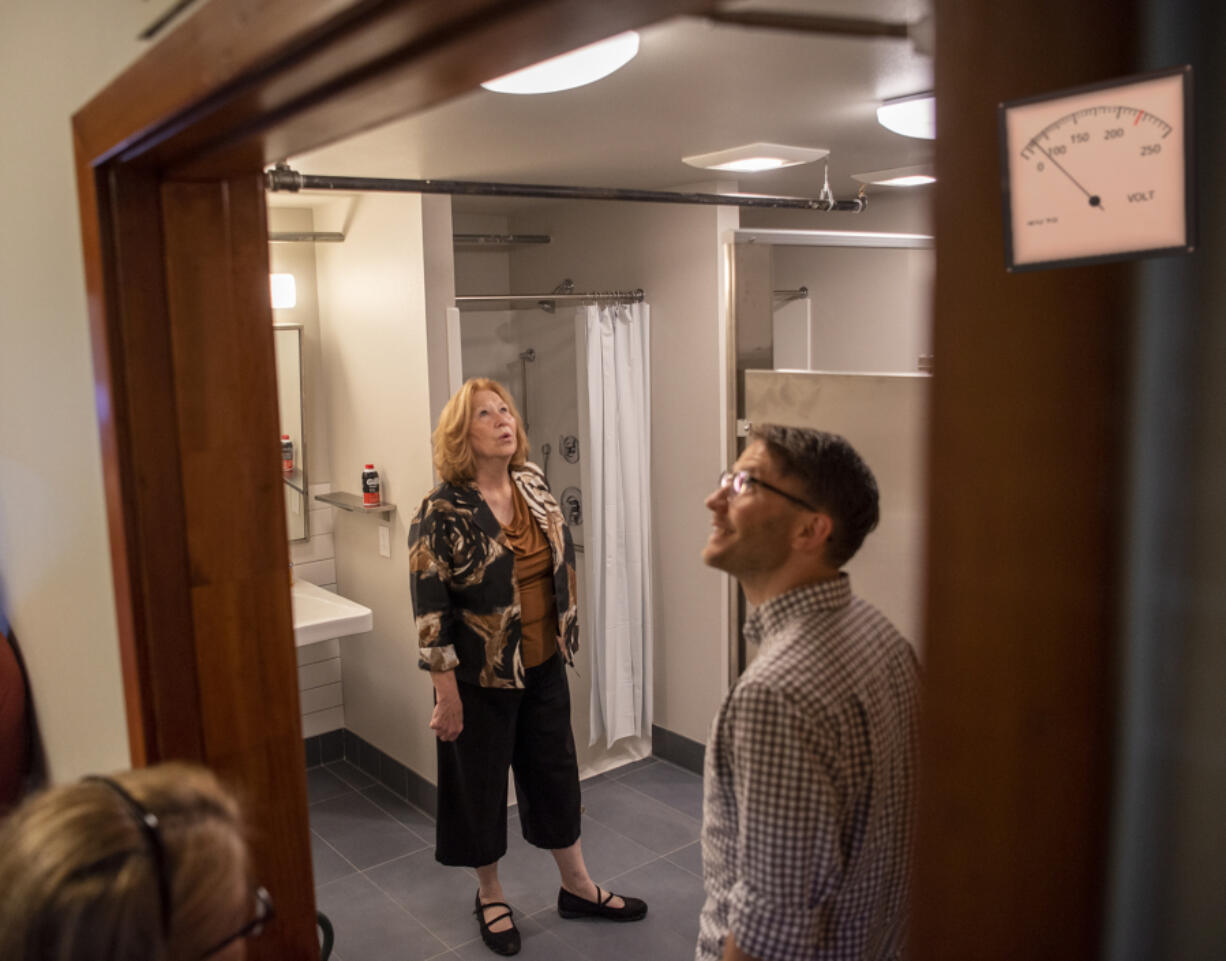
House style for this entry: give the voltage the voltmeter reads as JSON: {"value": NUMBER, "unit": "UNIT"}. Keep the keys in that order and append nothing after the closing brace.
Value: {"value": 75, "unit": "V"}
